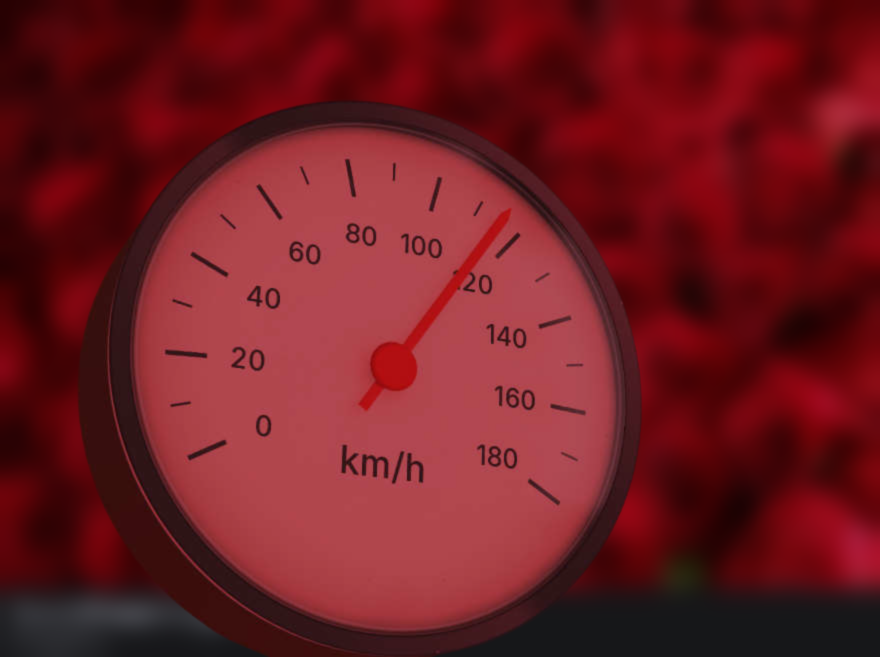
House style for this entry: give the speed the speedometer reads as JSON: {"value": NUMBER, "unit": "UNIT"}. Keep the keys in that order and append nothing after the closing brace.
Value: {"value": 115, "unit": "km/h"}
